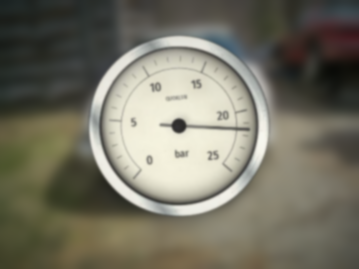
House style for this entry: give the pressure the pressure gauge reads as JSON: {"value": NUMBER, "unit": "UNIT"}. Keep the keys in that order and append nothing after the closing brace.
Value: {"value": 21.5, "unit": "bar"}
